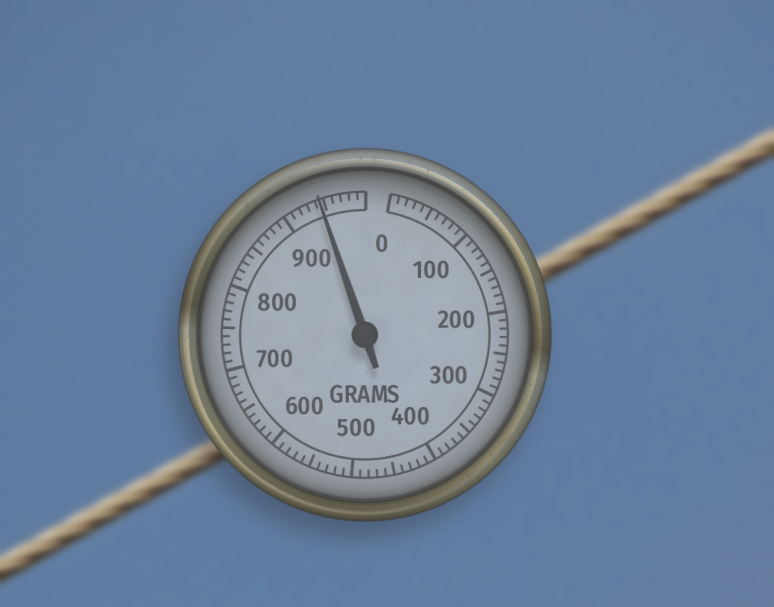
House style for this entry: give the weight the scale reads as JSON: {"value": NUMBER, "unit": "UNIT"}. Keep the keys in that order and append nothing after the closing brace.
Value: {"value": 945, "unit": "g"}
